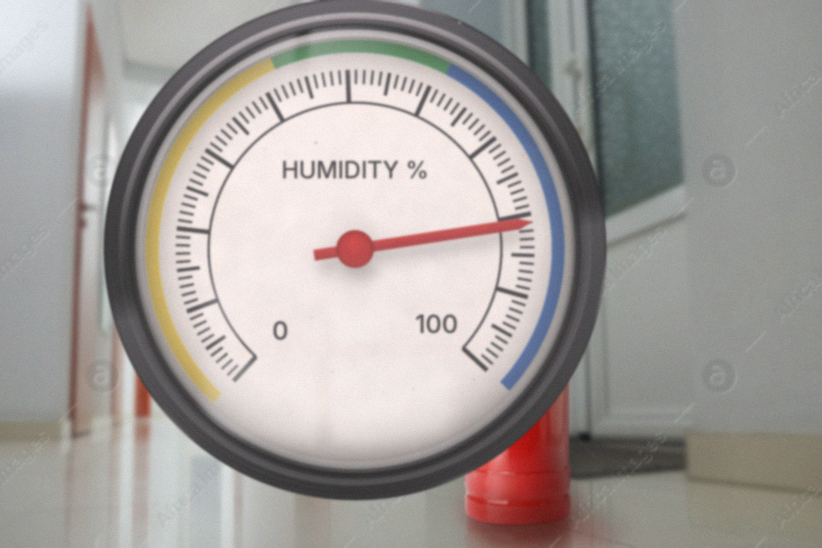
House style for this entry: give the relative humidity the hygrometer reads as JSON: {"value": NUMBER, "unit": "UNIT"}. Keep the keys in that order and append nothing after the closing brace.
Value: {"value": 81, "unit": "%"}
